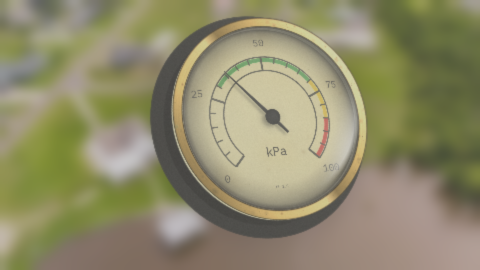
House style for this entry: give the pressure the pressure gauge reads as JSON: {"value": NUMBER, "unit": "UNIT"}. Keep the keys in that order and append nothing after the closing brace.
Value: {"value": 35, "unit": "kPa"}
